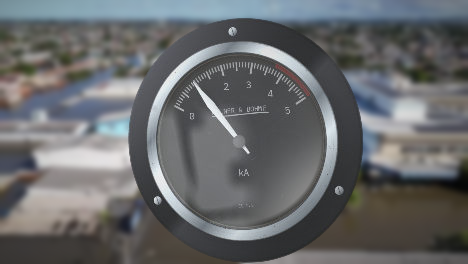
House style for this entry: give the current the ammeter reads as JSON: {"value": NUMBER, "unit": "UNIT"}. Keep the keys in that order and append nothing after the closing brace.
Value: {"value": 1, "unit": "kA"}
